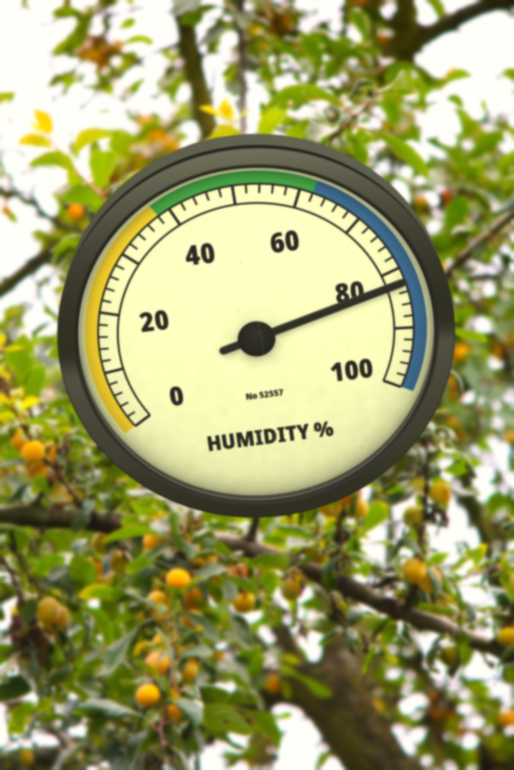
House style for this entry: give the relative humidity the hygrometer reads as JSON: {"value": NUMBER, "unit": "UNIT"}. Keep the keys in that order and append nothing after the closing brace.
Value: {"value": 82, "unit": "%"}
